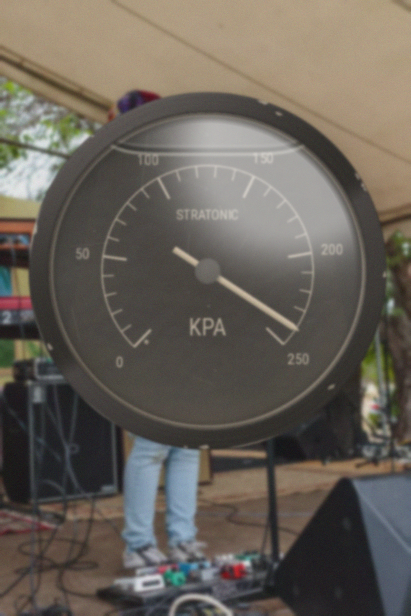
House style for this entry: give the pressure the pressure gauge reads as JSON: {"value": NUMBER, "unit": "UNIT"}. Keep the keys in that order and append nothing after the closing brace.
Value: {"value": 240, "unit": "kPa"}
